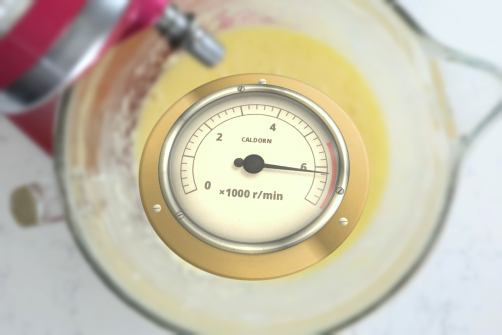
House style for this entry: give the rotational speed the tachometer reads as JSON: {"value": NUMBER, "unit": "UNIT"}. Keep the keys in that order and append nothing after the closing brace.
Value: {"value": 6200, "unit": "rpm"}
